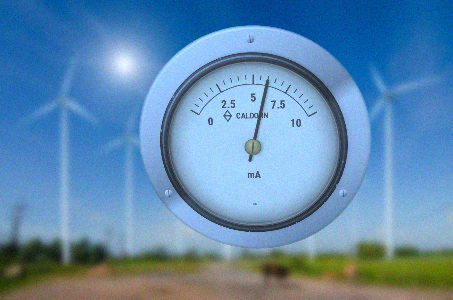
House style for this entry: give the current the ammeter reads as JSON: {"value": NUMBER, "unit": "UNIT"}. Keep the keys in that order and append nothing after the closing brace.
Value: {"value": 6, "unit": "mA"}
